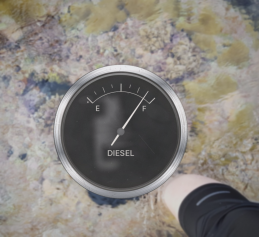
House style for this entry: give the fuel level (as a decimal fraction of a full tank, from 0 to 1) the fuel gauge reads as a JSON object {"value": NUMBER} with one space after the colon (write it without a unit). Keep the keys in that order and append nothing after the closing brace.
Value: {"value": 0.875}
